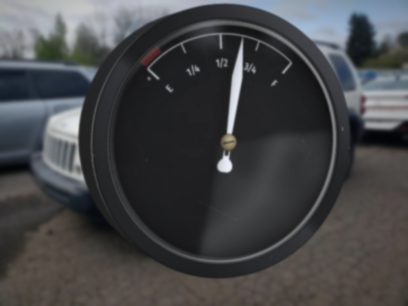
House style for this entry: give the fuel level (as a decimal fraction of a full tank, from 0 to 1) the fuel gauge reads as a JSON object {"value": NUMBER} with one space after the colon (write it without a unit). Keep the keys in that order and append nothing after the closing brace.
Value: {"value": 0.625}
